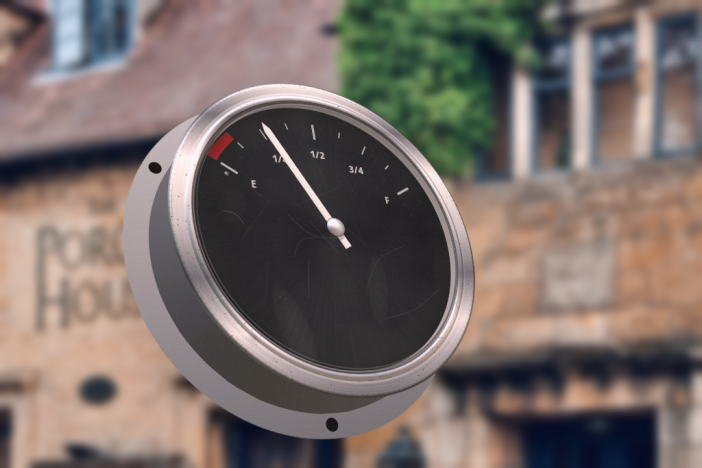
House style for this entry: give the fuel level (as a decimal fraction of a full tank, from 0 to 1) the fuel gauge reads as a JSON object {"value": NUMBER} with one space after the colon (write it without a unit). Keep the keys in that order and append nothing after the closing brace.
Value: {"value": 0.25}
